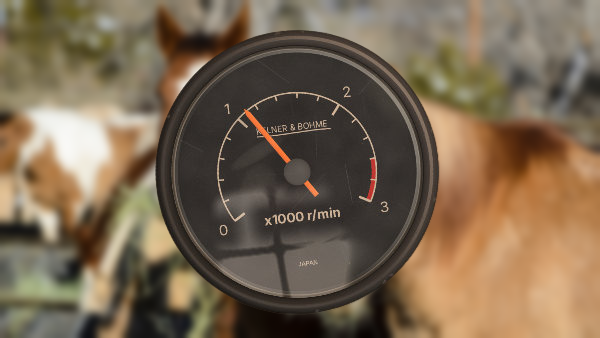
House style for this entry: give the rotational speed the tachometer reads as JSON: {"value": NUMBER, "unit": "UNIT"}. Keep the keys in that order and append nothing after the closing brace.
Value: {"value": 1100, "unit": "rpm"}
